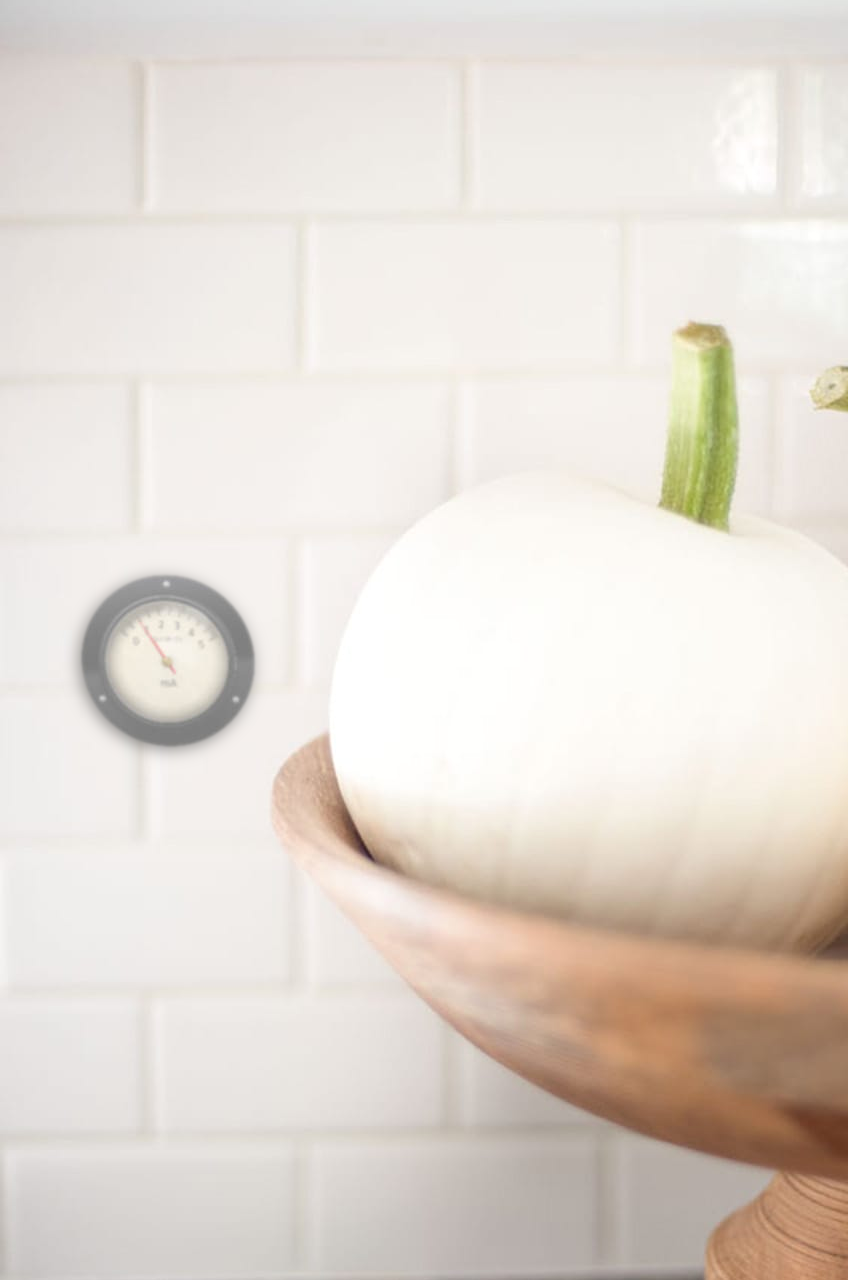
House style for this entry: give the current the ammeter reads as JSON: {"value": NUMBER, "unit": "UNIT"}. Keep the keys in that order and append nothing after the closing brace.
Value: {"value": 1, "unit": "mA"}
